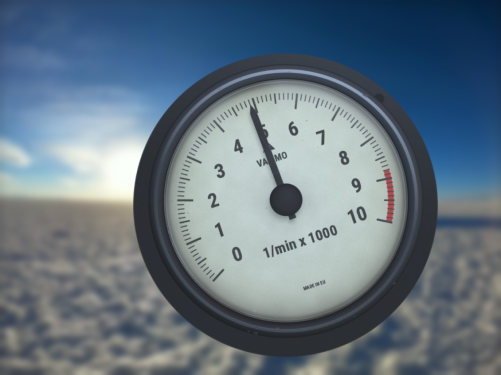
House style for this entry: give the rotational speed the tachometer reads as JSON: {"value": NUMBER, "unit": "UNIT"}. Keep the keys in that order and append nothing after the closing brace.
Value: {"value": 4900, "unit": "rpm"}
